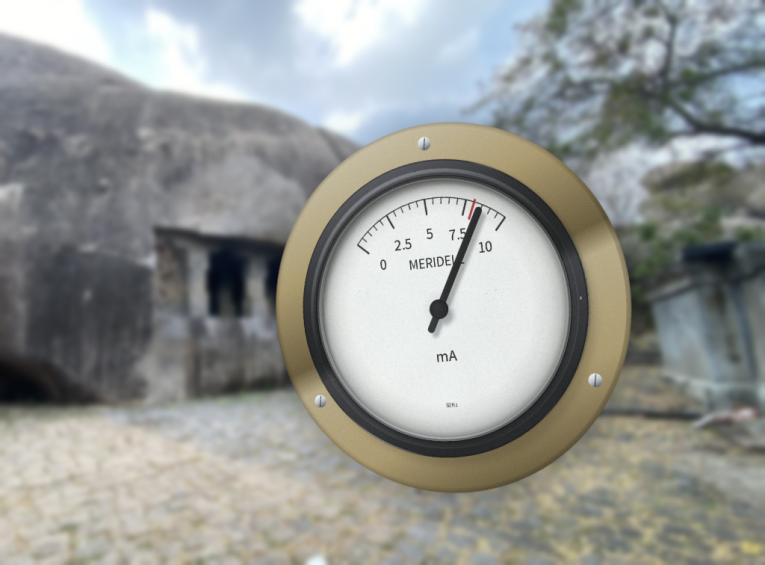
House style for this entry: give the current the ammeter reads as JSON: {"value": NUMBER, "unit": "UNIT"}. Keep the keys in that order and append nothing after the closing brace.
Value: {"value": 8.5, "unit": "mA"}
